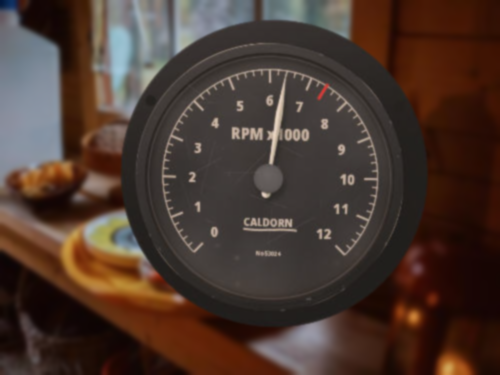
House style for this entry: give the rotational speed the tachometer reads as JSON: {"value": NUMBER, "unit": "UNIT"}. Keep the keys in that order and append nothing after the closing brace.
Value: {"value": 6400, "unit": "rpm"}
